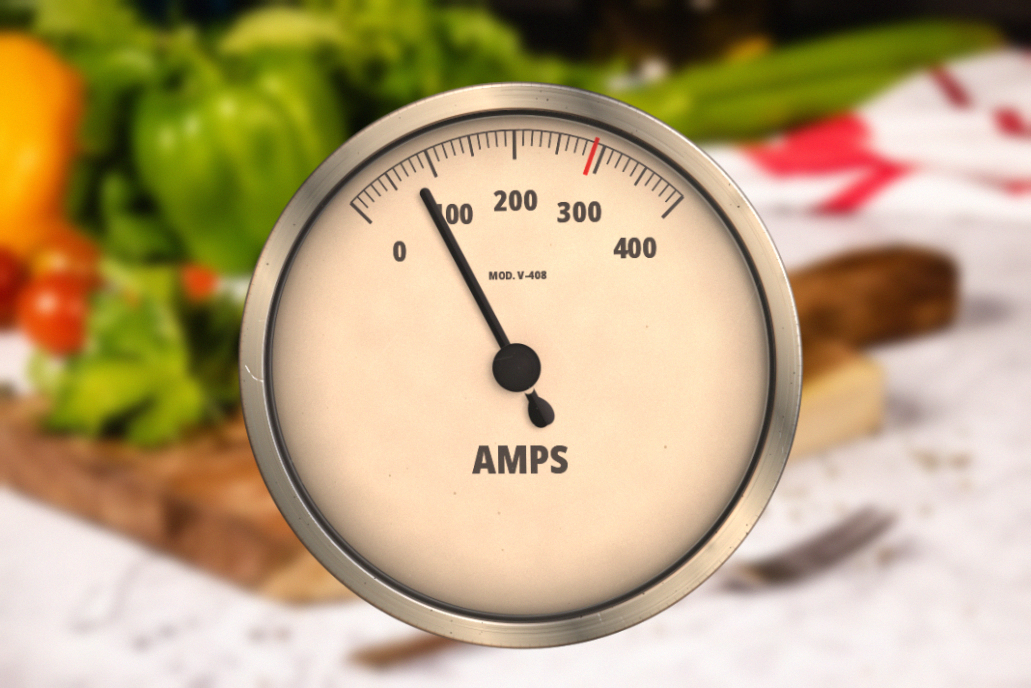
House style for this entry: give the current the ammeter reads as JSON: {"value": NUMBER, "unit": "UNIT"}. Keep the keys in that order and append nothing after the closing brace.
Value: {"value": 80, "unit": "A"}
